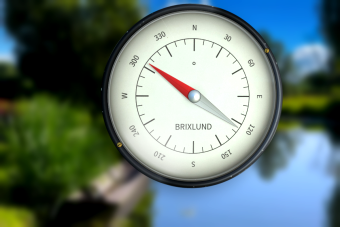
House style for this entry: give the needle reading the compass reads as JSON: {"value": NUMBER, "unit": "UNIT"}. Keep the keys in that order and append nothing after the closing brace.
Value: {"value": 305, "unit": "°"}
